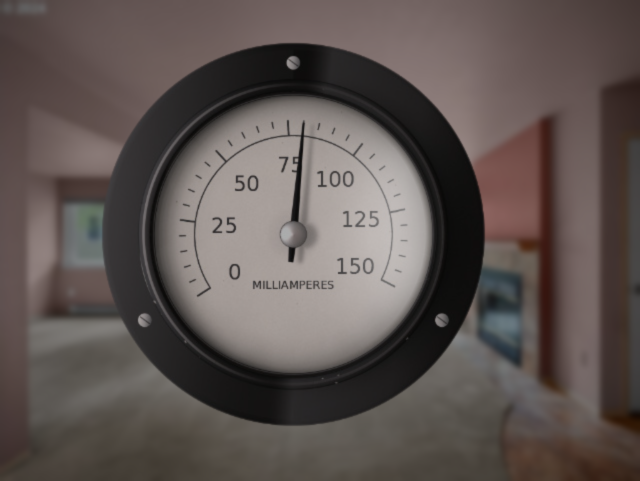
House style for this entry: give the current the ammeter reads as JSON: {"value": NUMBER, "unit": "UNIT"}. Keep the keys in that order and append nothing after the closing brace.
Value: {"value": 80, "unit": "mA"}
